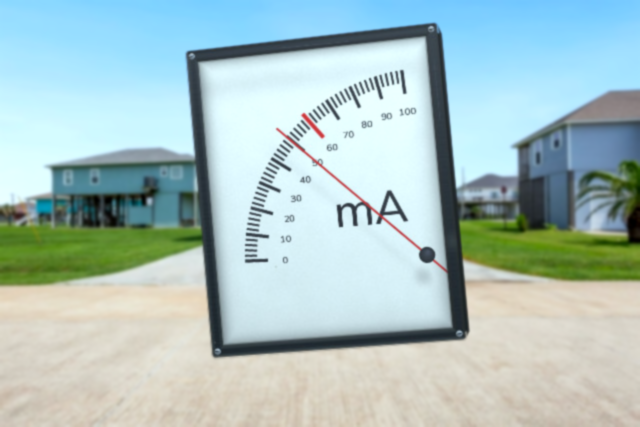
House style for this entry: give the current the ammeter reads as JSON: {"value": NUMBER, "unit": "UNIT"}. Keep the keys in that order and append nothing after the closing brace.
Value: {"value": 50, "unit": "mA"}
